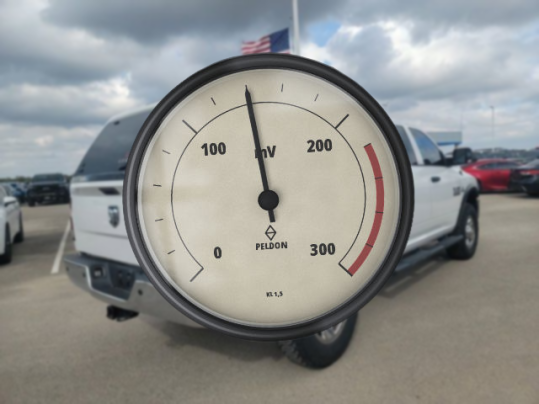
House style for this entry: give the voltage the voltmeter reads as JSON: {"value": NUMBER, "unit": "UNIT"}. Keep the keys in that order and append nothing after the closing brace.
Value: {"value": 140, "unit": "mV"}
